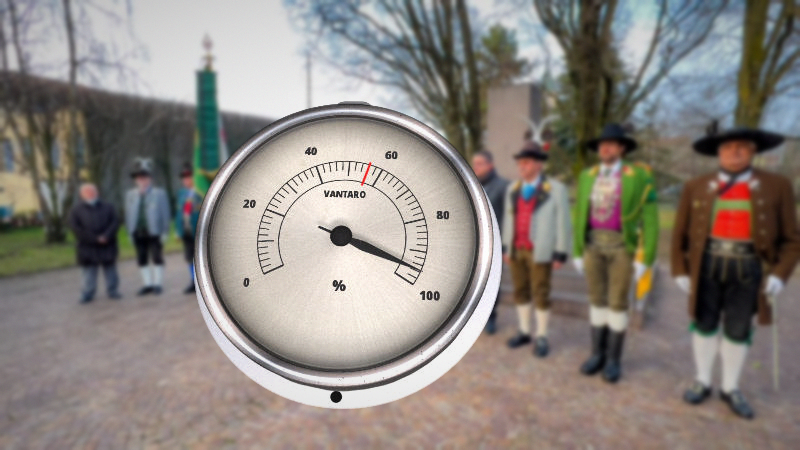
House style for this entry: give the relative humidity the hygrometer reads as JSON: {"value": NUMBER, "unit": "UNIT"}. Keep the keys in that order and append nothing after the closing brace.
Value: {"value": 96, "unit": "%"}
